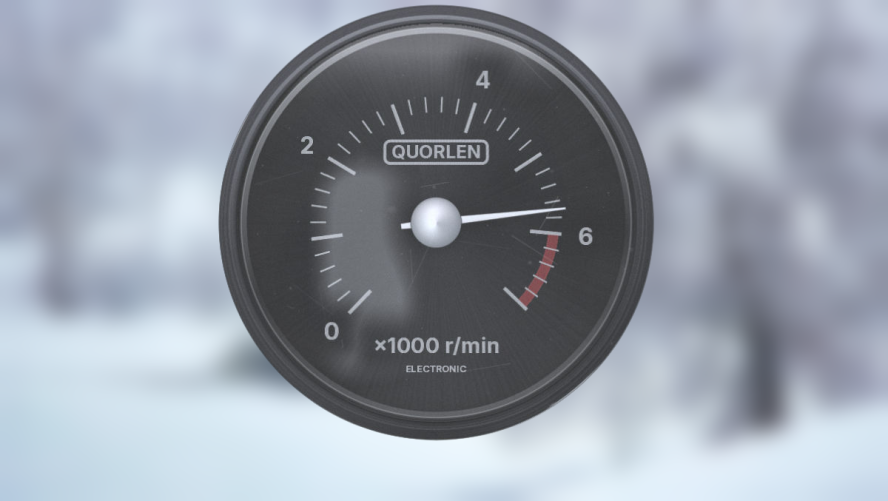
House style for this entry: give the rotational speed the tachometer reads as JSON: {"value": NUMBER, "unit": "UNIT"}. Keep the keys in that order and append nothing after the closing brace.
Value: {"value": 5700, "unit": "rpm"}
